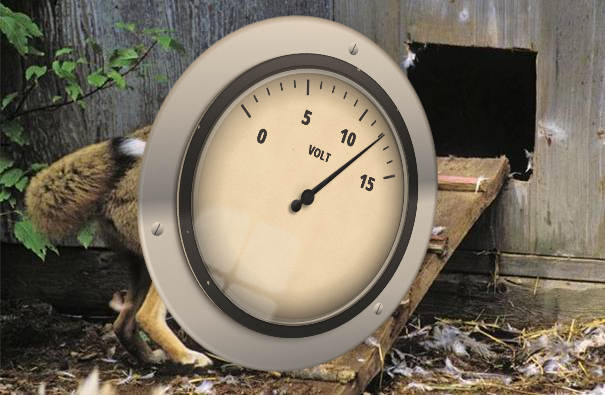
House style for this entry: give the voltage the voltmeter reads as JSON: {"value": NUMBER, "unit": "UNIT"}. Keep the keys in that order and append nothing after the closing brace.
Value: {"value": 12, "unit": "V"}
